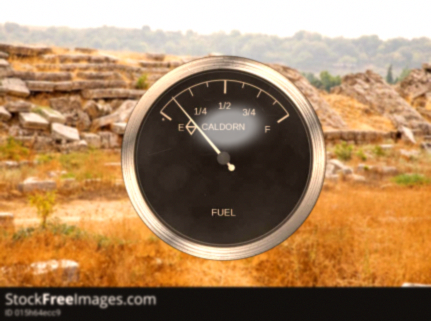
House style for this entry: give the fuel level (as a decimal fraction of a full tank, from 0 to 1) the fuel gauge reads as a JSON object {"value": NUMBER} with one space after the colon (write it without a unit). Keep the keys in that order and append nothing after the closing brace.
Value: {"value": 0.125}
